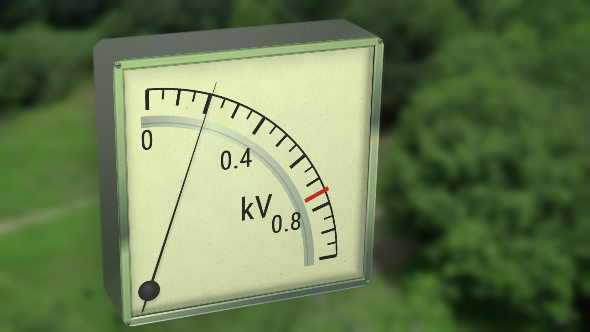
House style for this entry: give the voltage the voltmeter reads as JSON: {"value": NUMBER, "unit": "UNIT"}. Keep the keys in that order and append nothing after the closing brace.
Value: {"value": 0.2, "unit": "kV"}
